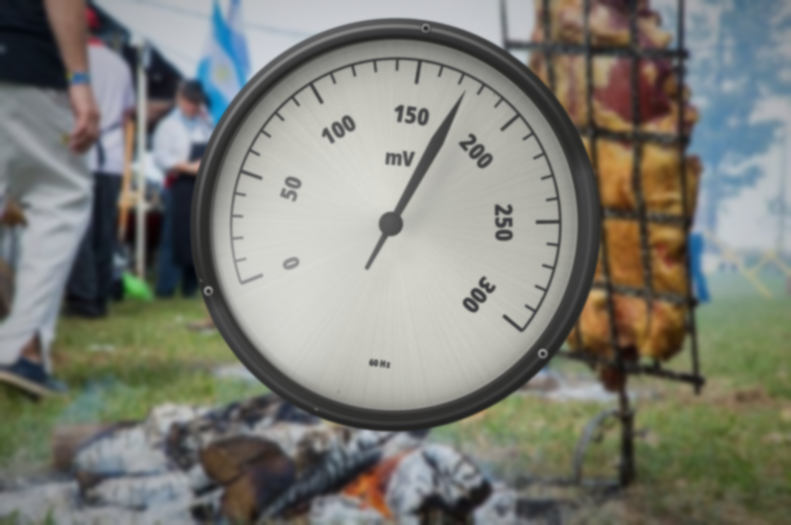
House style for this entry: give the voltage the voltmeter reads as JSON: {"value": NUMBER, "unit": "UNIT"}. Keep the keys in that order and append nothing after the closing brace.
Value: {"value": 175, "unit": "mV"}
